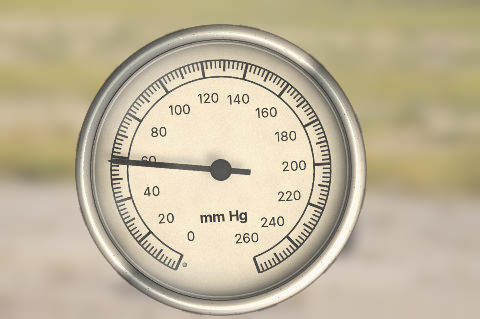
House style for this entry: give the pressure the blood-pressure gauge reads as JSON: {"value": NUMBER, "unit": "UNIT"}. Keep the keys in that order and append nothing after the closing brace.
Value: {"value": 58, "unit": "mmHg"}
